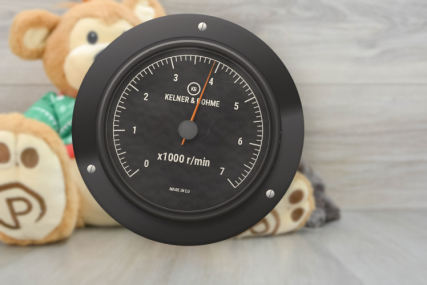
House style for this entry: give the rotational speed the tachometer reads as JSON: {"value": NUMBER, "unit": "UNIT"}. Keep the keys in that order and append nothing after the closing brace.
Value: {"value": 3900, "unit": "rpm"}
